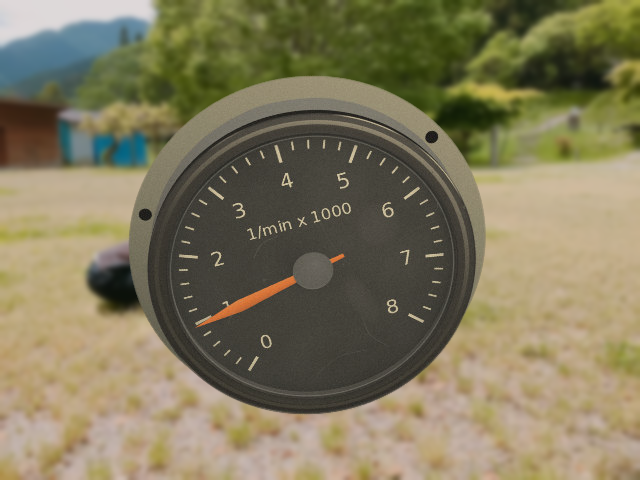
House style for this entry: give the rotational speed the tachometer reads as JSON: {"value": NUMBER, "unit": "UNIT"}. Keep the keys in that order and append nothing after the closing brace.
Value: {"value": 1000, "unit": "rpm"}
